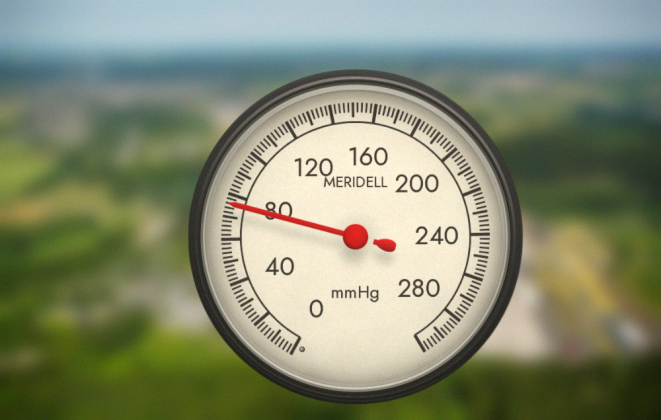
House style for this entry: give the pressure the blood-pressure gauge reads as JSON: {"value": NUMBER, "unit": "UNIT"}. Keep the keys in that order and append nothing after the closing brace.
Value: {"value": 76, "unit": "mmHg"}
